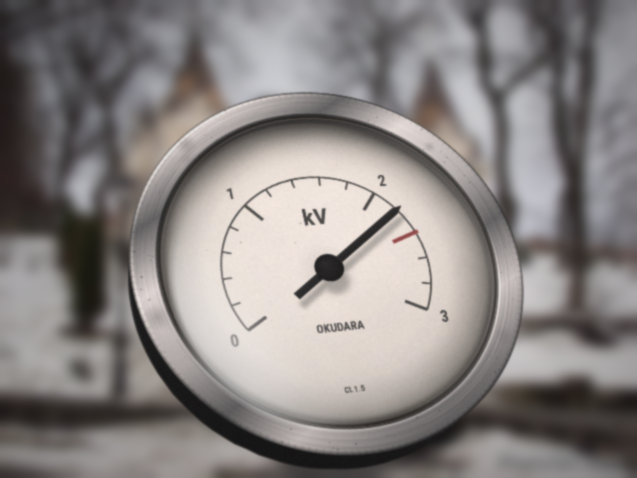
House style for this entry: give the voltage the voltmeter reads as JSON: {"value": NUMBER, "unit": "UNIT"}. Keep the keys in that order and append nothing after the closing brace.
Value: {"value": 2.2, "unit": "kV"}
